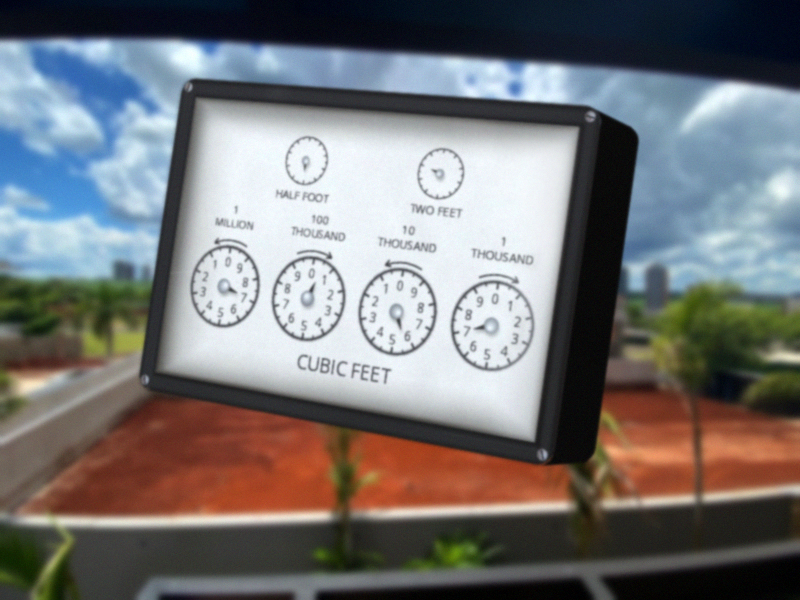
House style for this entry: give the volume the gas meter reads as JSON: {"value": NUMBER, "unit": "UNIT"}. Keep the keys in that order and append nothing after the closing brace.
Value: {"value": 705700, "unit": "ft³"}
